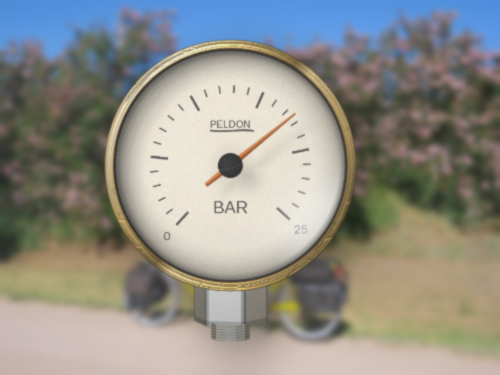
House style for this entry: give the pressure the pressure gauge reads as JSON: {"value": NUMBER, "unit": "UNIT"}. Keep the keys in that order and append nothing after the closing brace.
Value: {"value": 17.5, "unit": "bar"}
